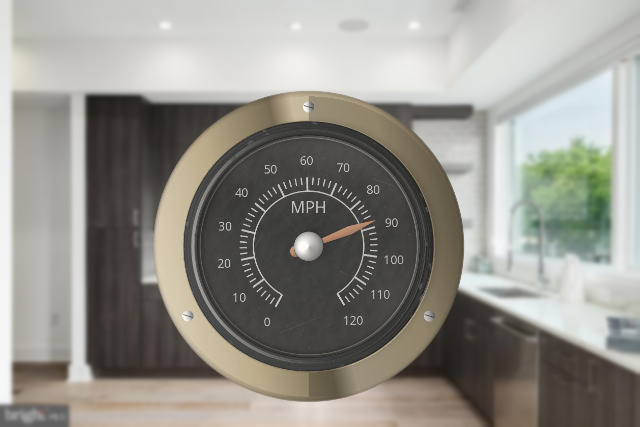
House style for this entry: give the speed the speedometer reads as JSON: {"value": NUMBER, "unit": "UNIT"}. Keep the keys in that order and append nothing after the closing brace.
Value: {"value": 88, "unit": "mph"}
